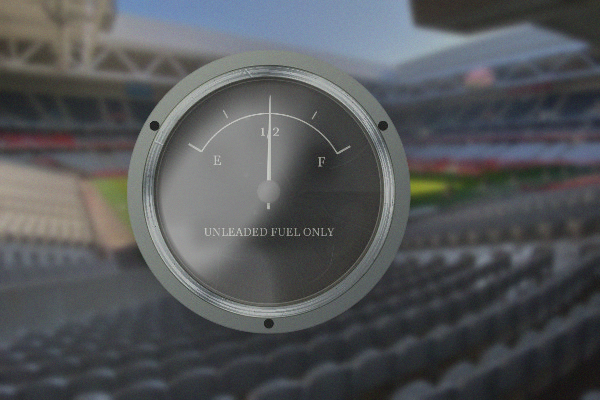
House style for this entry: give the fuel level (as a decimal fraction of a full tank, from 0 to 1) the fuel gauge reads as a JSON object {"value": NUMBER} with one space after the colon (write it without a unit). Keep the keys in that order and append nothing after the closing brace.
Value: {"value": 0.5}
